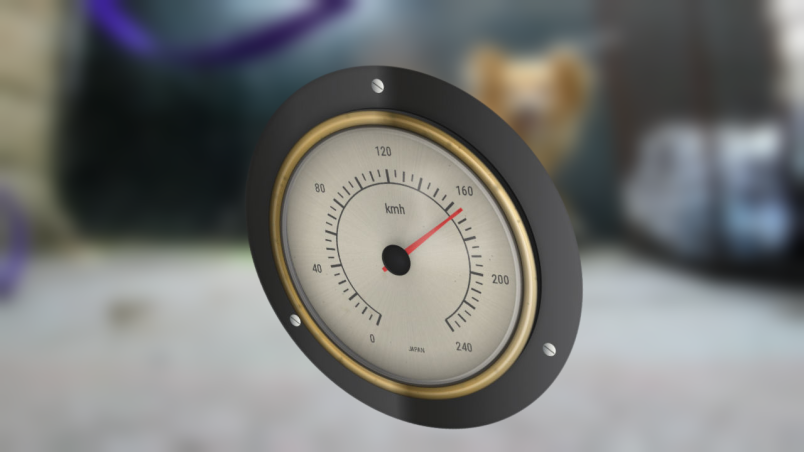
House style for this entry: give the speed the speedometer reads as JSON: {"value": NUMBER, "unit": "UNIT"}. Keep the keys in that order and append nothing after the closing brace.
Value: {"value": 165, "unit": "km/h"}
